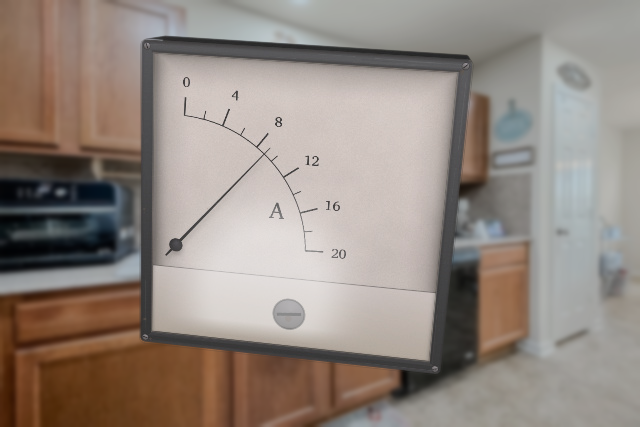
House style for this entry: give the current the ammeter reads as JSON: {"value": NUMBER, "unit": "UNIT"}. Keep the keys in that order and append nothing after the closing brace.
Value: {"value": 9, "unit": "A"}
